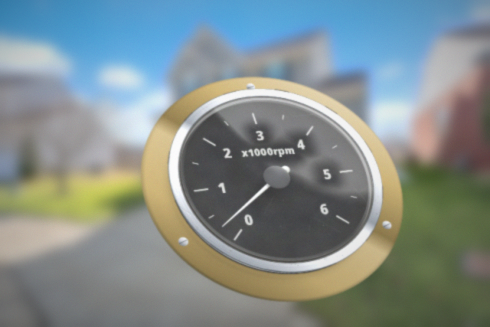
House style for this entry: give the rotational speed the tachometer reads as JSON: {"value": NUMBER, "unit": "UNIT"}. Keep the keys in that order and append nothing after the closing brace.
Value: {"value": 250, "unit": "rpm"}
